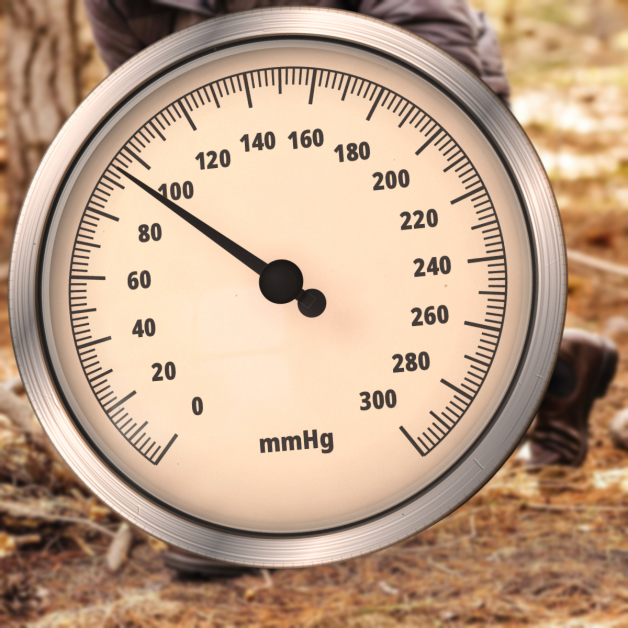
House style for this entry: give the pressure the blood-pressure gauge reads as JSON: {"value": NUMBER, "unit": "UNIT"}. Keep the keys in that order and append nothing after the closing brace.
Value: {"value": 94, "unit": "mmHg"}
